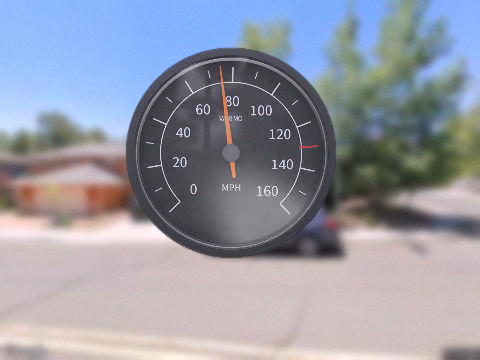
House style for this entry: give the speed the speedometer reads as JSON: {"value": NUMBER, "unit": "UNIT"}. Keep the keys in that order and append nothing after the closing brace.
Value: {"value": 75, "unit": "mph"}
